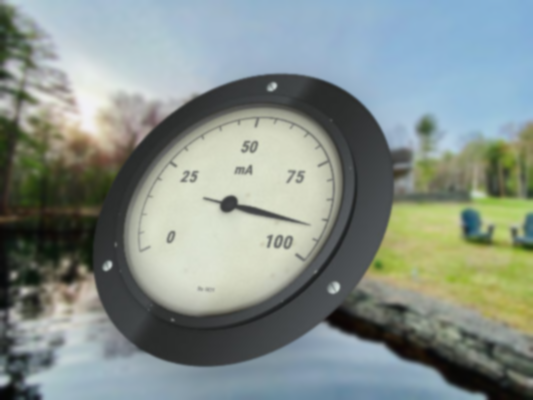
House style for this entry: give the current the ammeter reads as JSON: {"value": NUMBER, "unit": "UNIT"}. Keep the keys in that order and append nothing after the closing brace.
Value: {"value": 92.5, "unit": "mA"}
